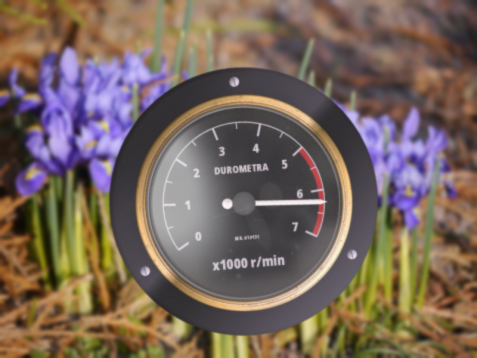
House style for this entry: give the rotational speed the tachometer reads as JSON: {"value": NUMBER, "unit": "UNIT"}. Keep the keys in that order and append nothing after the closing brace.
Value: {"value": 6250, "unit": "rpm"}
